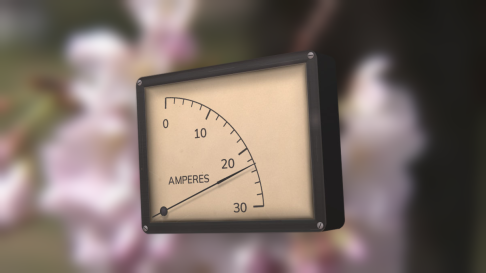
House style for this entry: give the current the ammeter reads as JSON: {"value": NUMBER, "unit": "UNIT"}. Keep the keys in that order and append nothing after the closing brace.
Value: {"value": 23, "unit": "A"}
